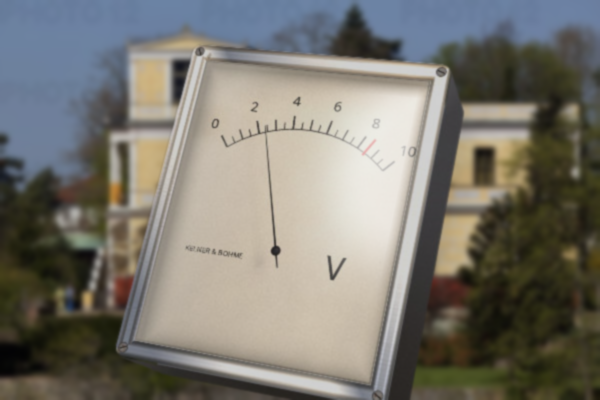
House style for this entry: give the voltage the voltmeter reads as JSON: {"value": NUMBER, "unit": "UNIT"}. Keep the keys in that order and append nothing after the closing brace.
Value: {"value": 2.5, "unit": "V"}
